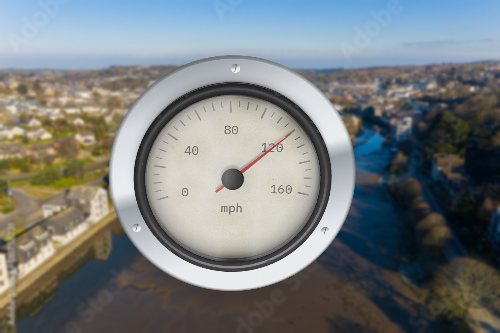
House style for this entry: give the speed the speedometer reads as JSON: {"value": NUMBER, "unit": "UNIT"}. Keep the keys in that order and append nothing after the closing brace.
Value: {"value": 120, "unit": "mph"}
